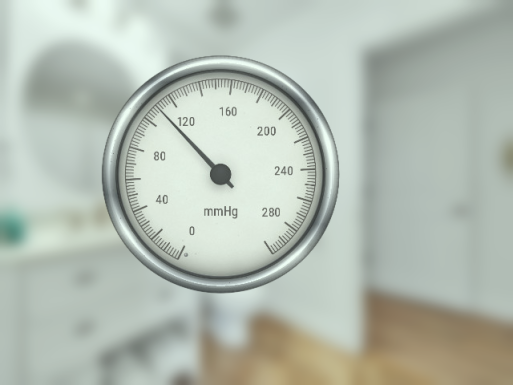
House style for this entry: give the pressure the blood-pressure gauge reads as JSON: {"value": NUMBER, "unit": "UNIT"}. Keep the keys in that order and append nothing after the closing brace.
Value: {"value": 110, "unit": "mmHg"}
